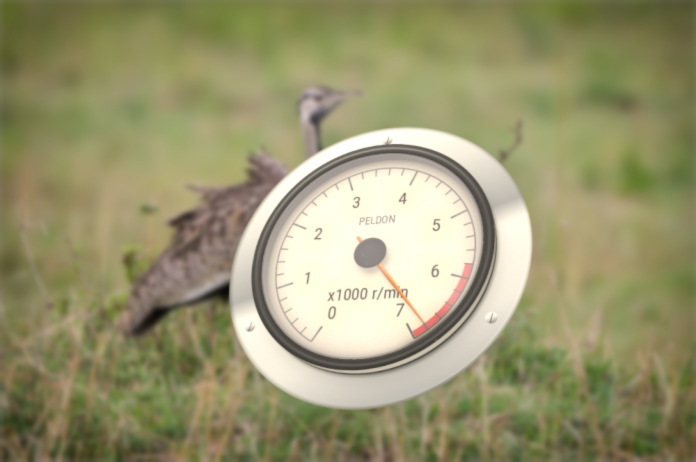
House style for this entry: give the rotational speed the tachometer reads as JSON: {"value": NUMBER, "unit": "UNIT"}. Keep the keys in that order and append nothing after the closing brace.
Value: {"value": 6800, "unit": "rpm"}
